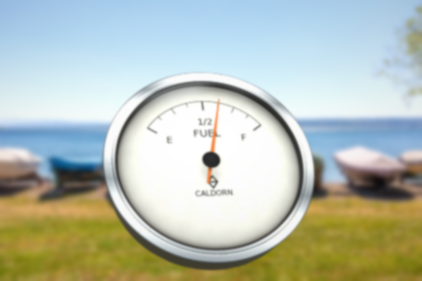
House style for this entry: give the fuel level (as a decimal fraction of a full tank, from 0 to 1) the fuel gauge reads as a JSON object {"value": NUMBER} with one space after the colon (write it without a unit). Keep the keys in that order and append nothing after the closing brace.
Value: {"value": 0.625}
